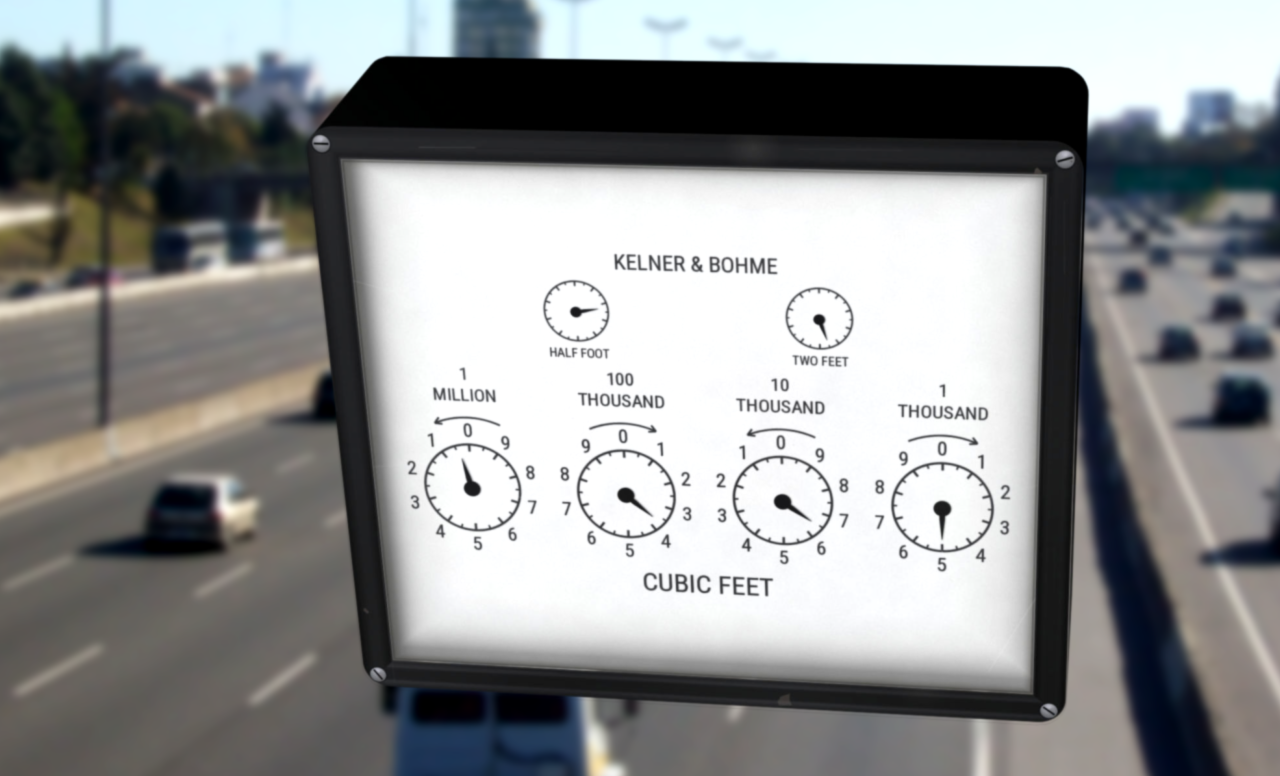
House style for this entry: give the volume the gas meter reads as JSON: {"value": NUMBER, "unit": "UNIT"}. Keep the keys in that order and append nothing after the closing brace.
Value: {"value": 36500, "unit": "ft³"}
